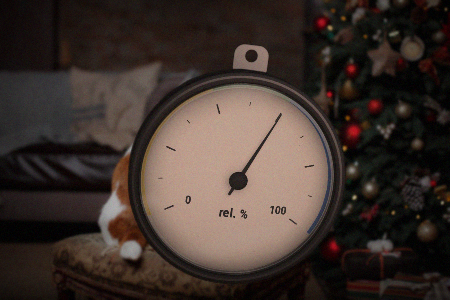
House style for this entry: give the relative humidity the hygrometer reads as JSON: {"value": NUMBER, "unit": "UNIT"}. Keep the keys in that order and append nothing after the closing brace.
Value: {"value": 60, "unit": "%"}
